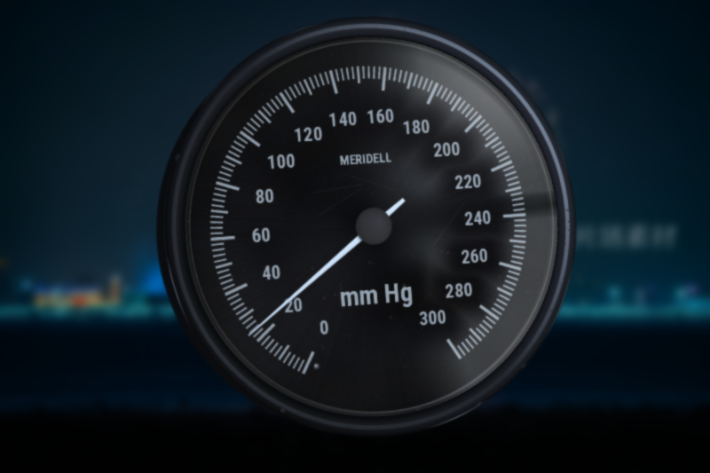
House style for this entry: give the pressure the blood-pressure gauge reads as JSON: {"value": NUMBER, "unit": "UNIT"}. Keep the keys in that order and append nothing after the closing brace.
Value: {"value": 24, "unit": "mmHg"}
